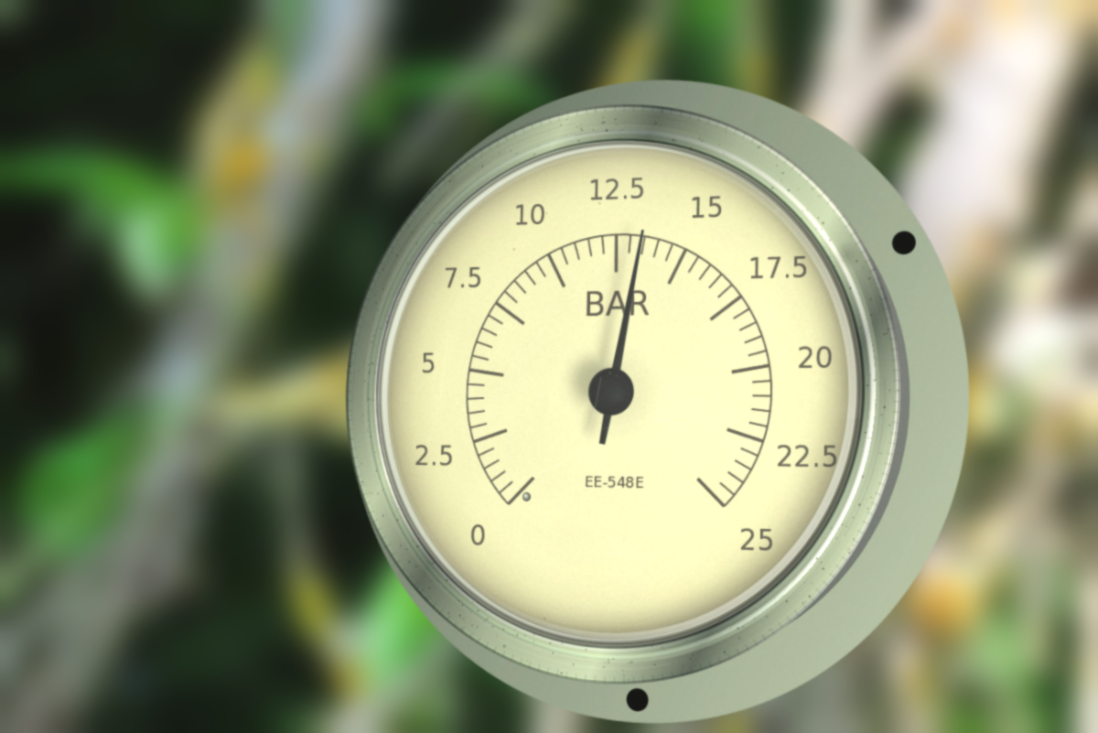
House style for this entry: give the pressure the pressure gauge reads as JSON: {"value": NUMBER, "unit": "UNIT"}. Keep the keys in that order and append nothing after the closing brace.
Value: {"value": 13.5, "unit": "bar"}
